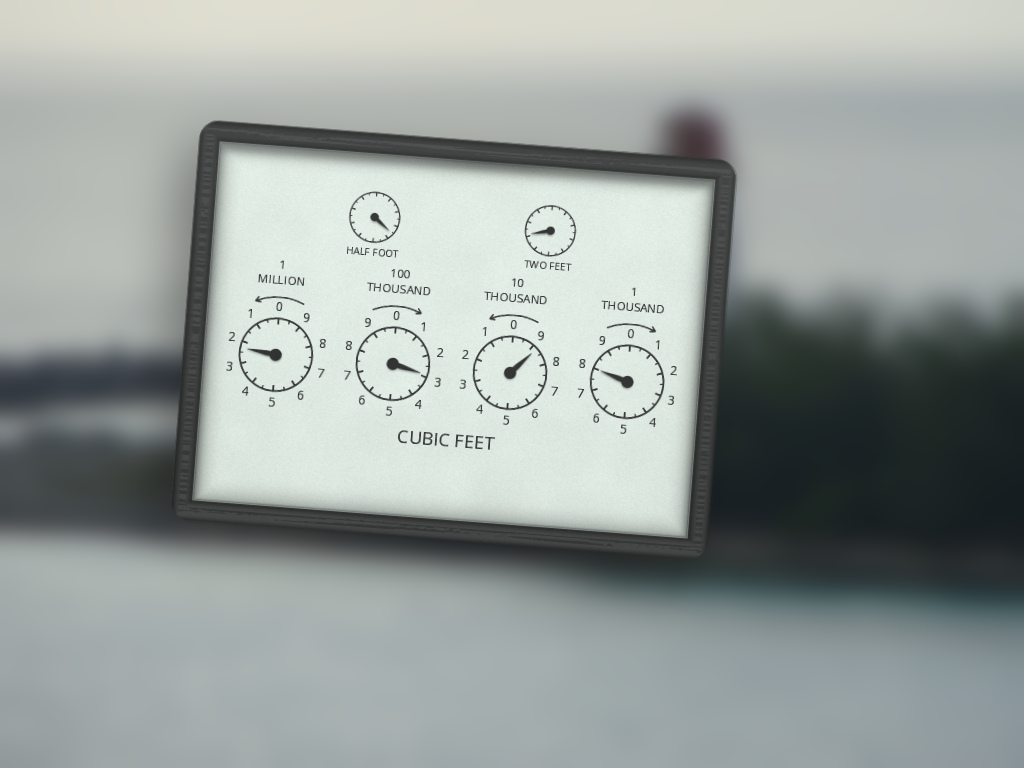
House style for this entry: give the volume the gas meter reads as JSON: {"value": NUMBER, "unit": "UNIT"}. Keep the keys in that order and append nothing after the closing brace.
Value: {"value": 228800, "unit": "ft³"}
